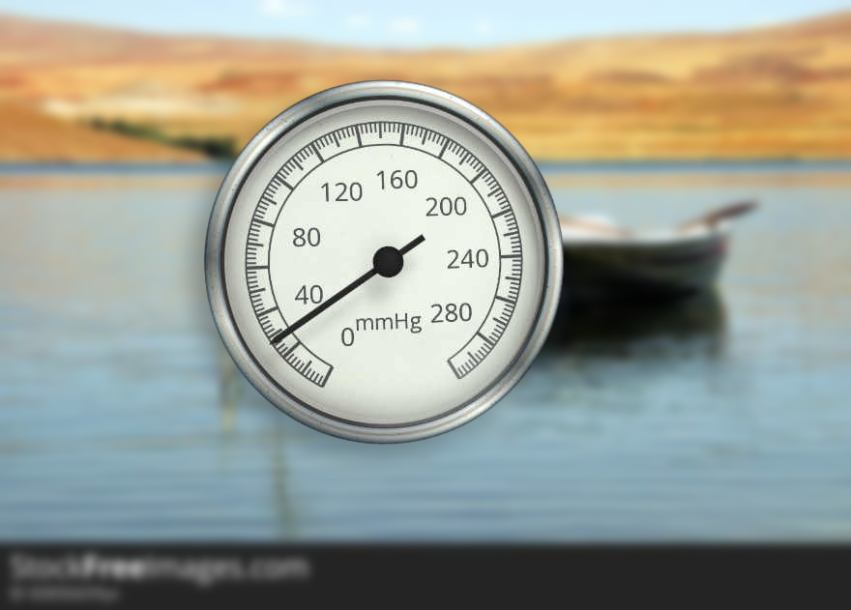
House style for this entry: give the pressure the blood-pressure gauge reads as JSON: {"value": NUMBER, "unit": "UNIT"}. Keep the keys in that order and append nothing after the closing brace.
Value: {"value": 28, "unit": "mmHg"}
